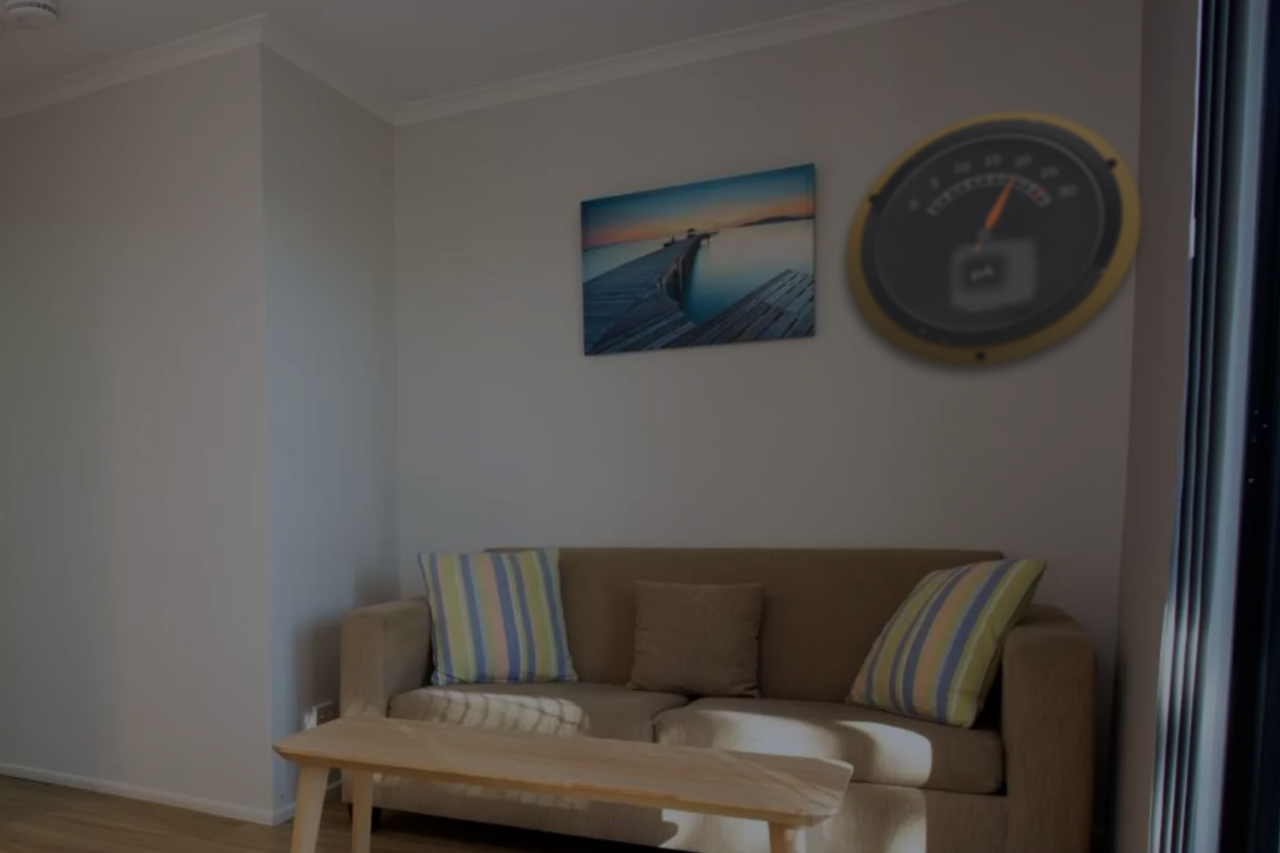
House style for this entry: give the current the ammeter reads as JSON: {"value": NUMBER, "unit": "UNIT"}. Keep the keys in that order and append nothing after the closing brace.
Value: {"value": 20, "unit": "µA"}
